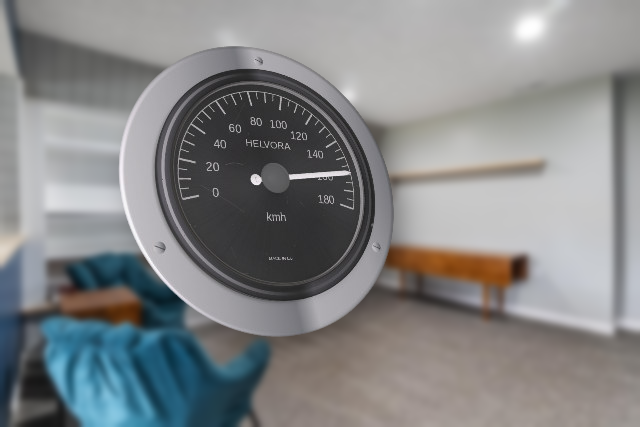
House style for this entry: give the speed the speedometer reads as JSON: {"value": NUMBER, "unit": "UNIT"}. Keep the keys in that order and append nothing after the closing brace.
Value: {"value": 160, "unit": "km/h"}
